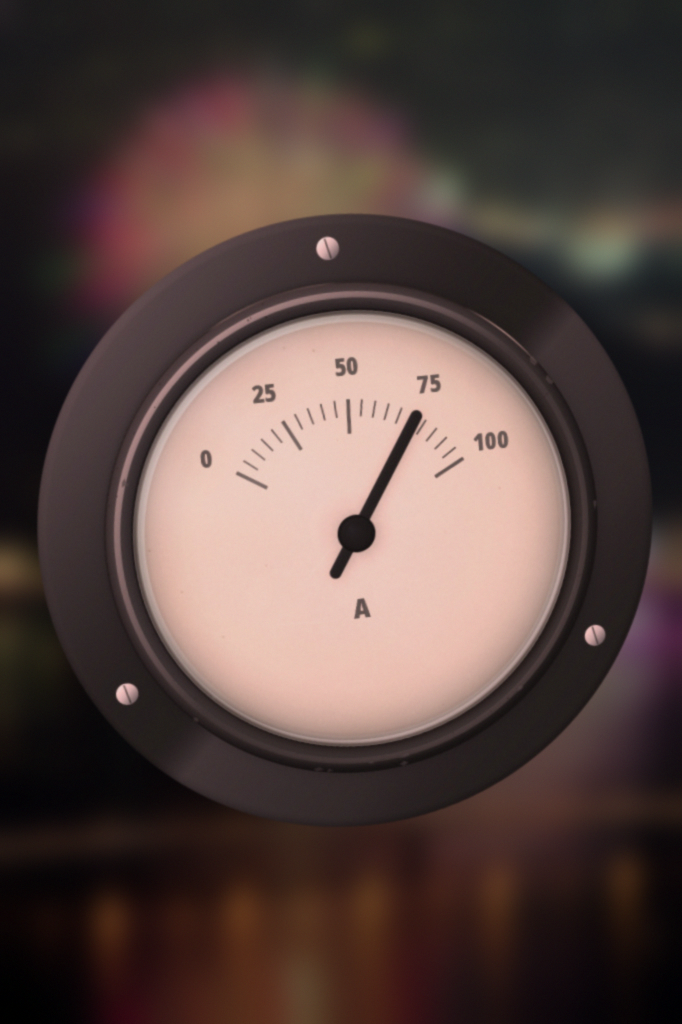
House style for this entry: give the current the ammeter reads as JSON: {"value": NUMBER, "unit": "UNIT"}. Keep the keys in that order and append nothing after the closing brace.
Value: {"value": 75, "unit": "A"}
